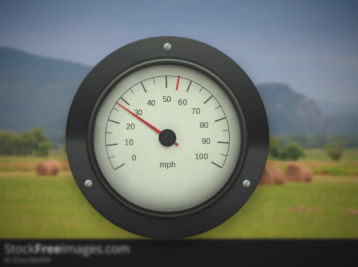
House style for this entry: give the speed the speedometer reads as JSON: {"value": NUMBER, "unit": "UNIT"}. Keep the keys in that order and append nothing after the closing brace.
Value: {"value": 27.5, "unit": "mph"}
